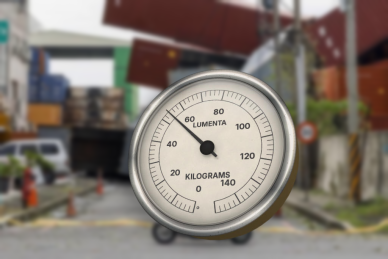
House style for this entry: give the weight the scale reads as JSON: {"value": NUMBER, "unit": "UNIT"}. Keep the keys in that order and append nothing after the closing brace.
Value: {"value": 54, "unit": "kg"}
